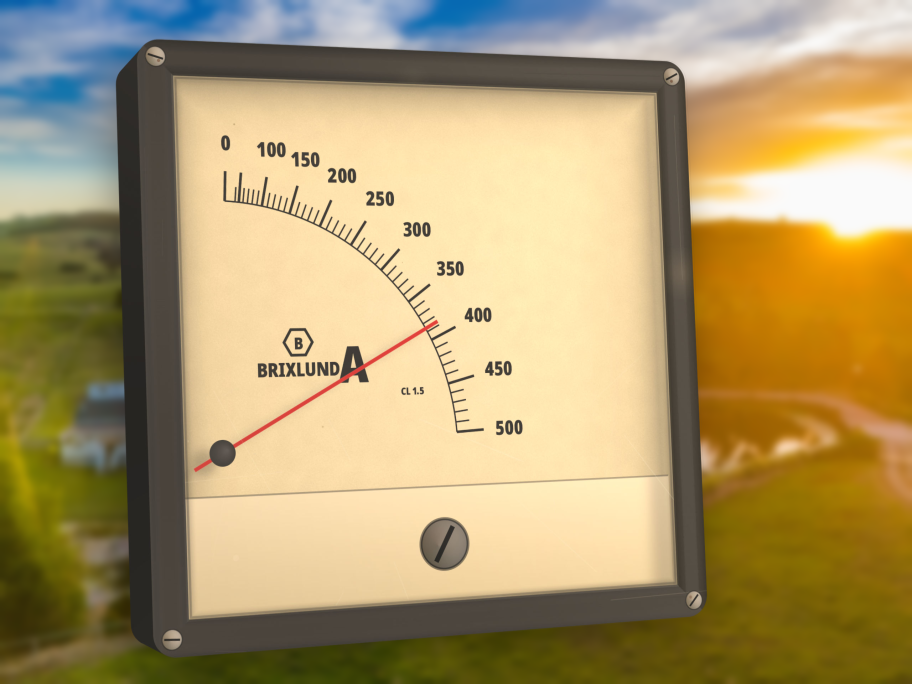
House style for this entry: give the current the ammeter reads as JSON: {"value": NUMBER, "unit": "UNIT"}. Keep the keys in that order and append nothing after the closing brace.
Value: {"value": 385, "unit": "A"}
